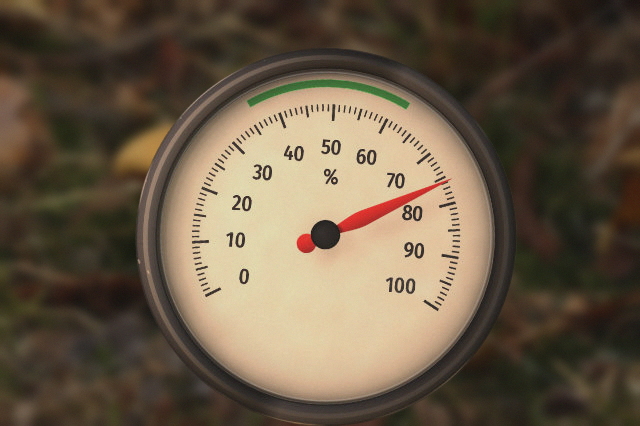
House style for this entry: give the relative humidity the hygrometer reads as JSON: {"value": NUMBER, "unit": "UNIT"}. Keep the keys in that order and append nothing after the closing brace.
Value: {"value": 76, "unit": "%"}
